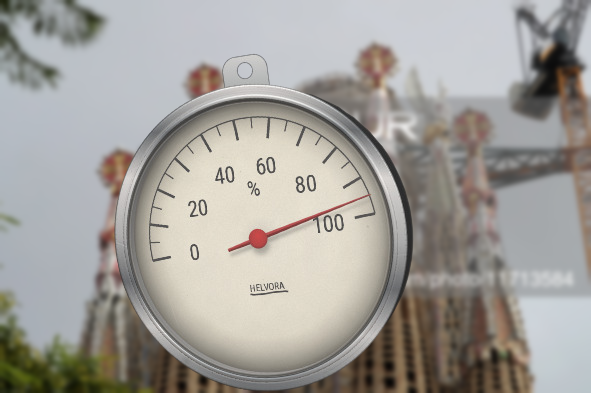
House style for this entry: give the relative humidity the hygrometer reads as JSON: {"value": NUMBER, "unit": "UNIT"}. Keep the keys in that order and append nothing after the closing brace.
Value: {"value": 95, "unit": "%"}
